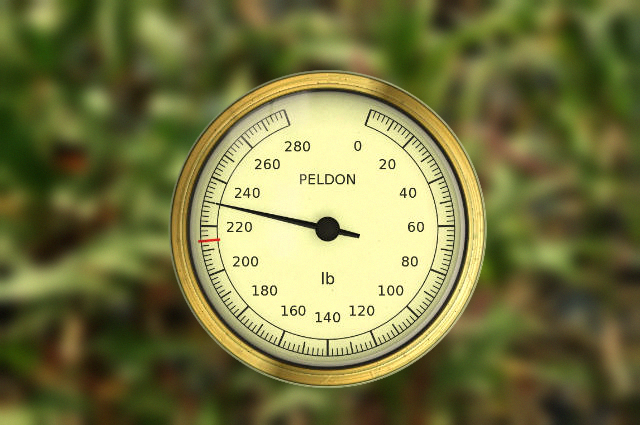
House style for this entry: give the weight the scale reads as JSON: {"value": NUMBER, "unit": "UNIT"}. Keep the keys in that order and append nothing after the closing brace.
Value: {"value": 230, "unit": "lb"}
